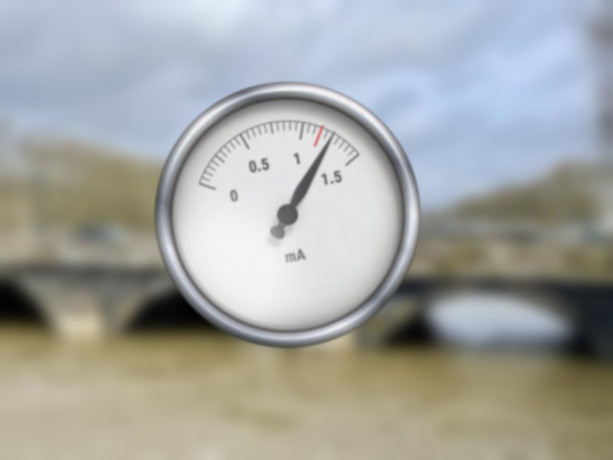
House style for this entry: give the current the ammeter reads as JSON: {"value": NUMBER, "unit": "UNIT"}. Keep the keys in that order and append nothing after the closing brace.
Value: {"value": 1.25, "unit": "mA"}
